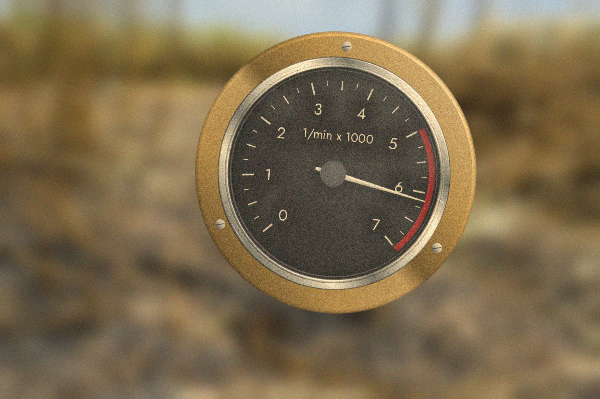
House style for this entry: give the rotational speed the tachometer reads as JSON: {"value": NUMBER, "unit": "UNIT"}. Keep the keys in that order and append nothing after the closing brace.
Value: {"value": 6125, "unit": "rpm"}
